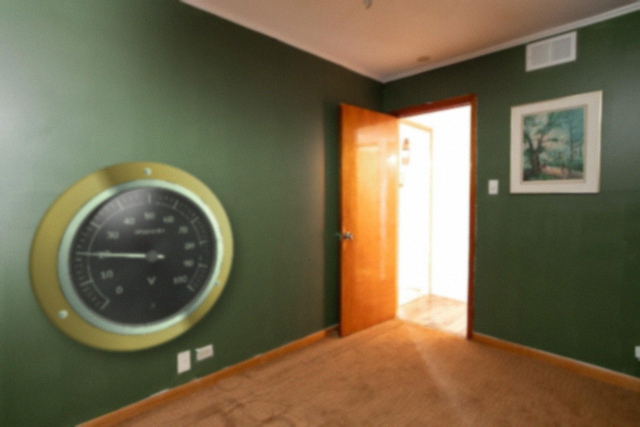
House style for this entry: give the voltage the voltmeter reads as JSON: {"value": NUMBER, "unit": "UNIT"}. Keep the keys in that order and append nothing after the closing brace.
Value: {"value": 20, "unit": "V"}
